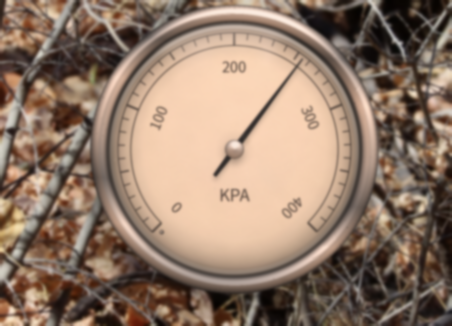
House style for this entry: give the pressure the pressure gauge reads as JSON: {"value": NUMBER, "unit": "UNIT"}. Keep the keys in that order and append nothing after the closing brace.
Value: {"value": 255, "unit": "kPa"}
